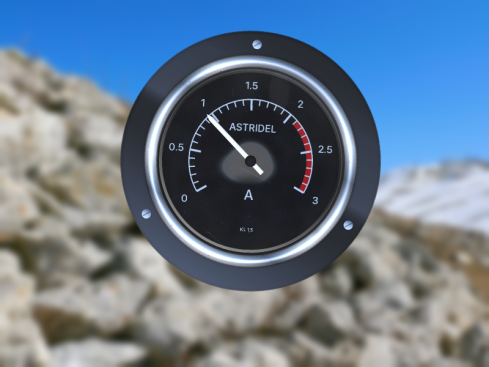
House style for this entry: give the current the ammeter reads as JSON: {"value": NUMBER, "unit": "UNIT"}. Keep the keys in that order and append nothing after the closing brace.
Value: {"value": 0.95, "unit": "A"}
